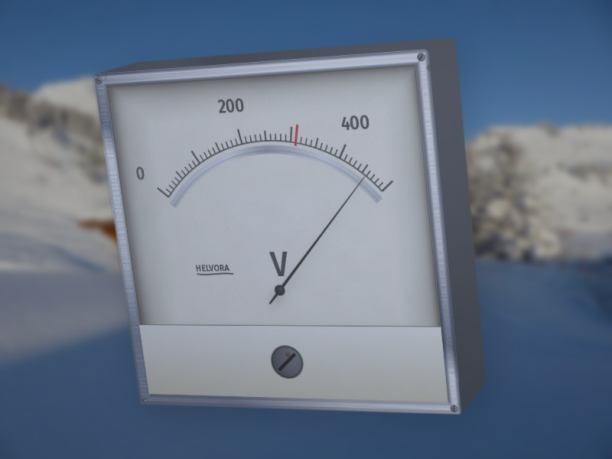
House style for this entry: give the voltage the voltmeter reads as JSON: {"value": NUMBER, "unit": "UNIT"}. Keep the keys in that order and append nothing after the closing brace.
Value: {"value": 460, "unit": "V"}
